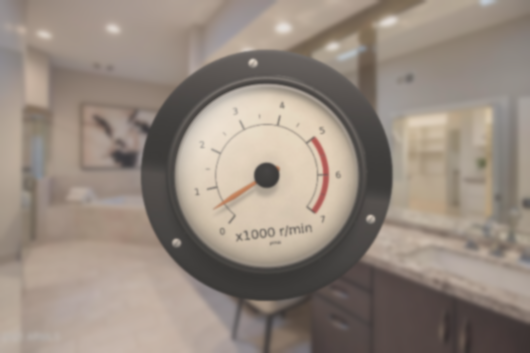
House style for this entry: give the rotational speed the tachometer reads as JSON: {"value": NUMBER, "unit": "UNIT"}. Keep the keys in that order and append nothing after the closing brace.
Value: {"value": 500, "unit": "rpm"}
